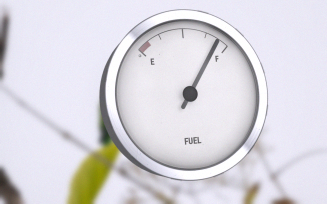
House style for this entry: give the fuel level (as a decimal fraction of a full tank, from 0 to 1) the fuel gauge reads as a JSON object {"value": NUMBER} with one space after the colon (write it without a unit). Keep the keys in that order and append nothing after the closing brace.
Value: {"value": 0.875}
